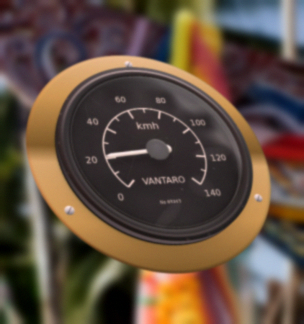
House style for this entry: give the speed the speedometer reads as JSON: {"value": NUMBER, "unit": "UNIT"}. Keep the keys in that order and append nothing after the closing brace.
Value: {"value": 20, "unit": "km/h"}
